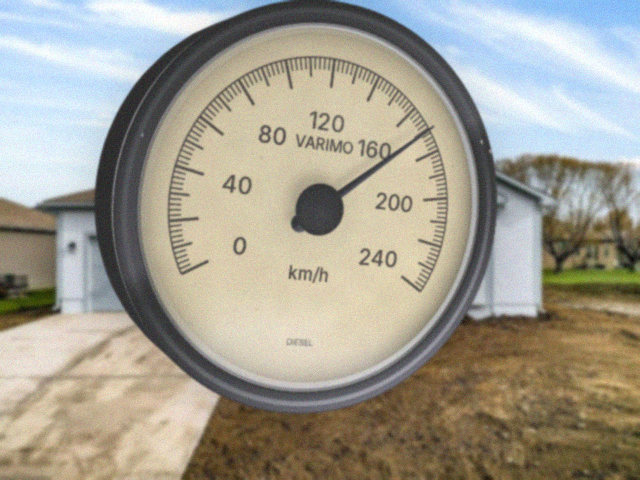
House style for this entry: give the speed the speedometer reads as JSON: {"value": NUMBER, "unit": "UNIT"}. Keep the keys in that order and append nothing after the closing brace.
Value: {"value": 170, "unit": "km/h"}
